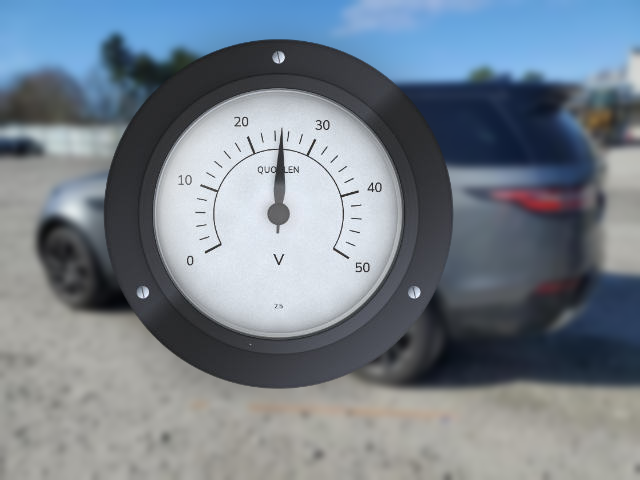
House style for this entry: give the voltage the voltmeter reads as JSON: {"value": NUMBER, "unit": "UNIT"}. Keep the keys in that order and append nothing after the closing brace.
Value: {"value": 25, "unit": "V"}
